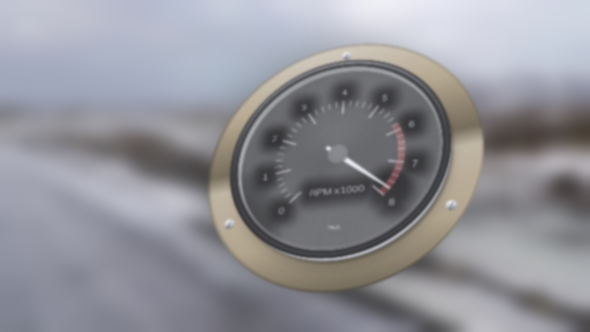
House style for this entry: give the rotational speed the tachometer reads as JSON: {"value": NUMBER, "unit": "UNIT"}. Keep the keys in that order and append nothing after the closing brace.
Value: {"value": 7800, "unit": "rpm"}
